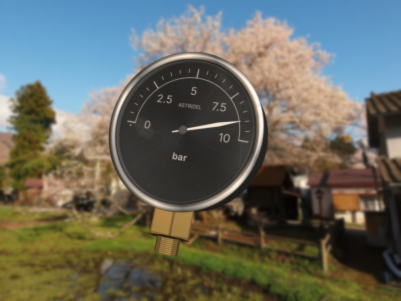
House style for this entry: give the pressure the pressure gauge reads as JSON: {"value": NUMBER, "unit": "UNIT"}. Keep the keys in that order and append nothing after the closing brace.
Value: {"value": 9, "unit": "bar"}
